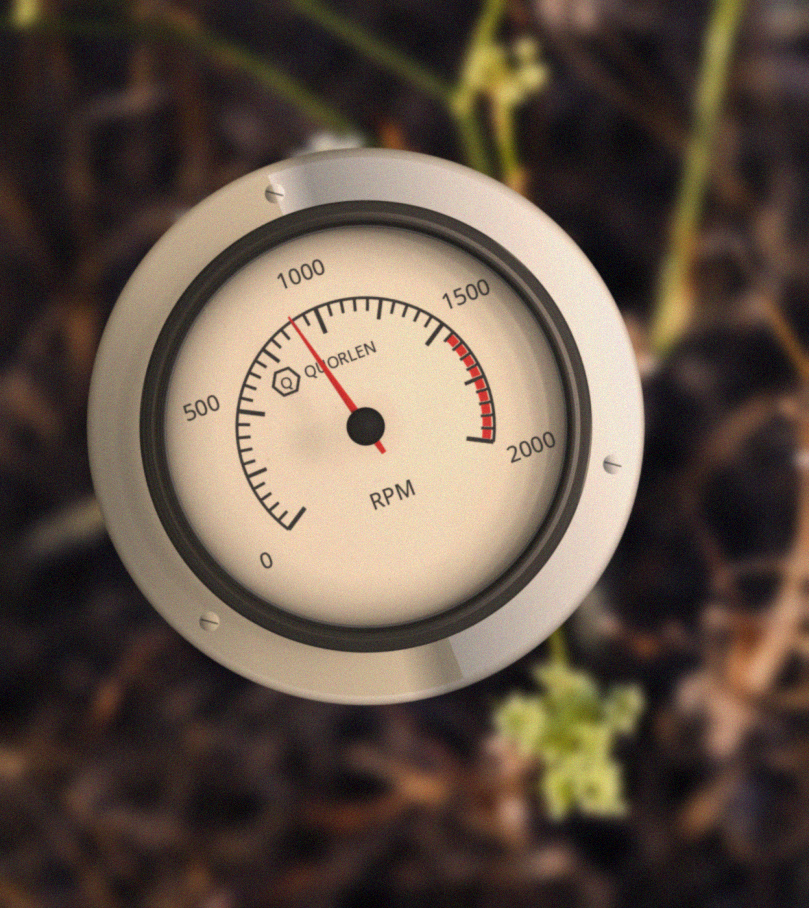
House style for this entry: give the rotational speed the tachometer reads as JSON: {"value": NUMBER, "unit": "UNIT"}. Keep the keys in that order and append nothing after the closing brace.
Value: {"value": 900, "unit": "rpm"}
